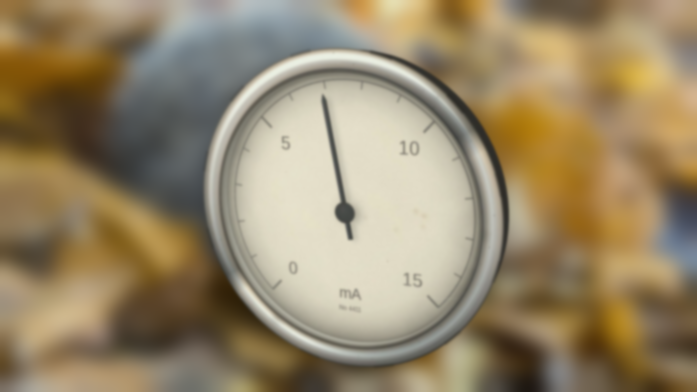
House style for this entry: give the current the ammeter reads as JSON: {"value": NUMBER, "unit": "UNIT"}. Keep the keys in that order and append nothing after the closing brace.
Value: {"value": 7, "unit": "mA"}
